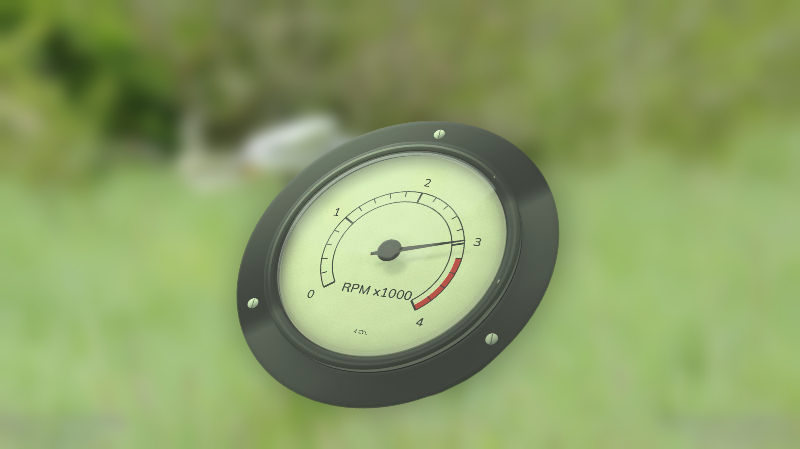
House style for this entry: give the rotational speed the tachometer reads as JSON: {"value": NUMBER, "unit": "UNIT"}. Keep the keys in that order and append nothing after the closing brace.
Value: {"value": 3000, "unit": "rpm"}
